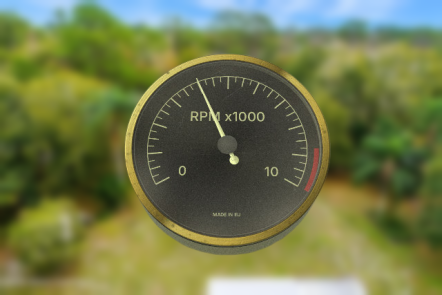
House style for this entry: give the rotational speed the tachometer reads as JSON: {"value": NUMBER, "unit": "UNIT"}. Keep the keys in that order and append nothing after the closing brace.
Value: {"value": 4000, "unit": "rpm"}
